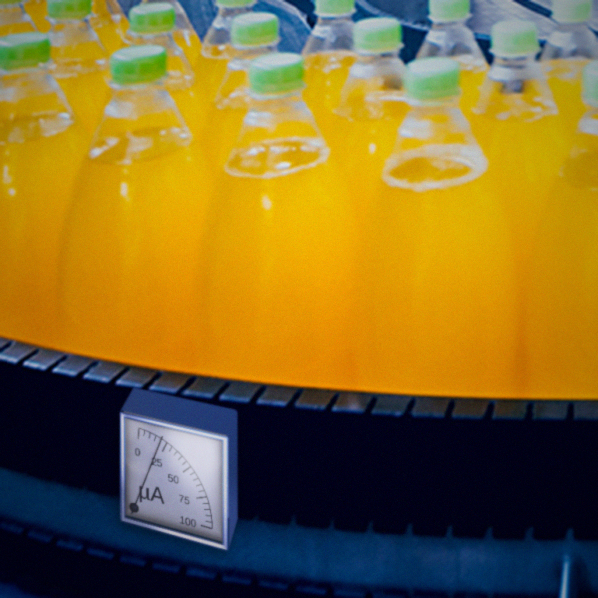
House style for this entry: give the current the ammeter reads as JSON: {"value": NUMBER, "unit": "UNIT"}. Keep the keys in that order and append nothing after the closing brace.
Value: {"value": 20, "unit": "µA"}
